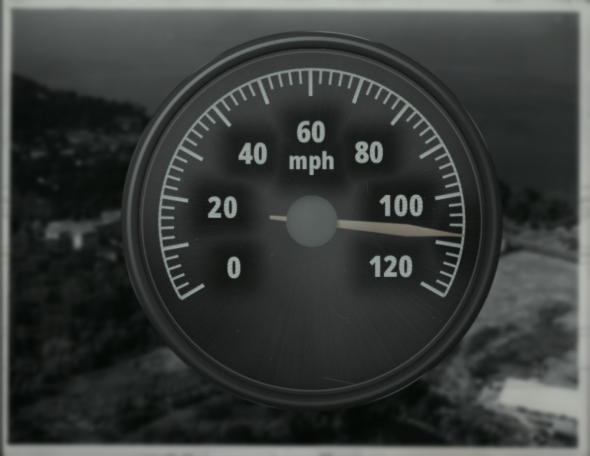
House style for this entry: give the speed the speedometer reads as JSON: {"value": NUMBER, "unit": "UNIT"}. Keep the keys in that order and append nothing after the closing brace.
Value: {"value": 108, "unit": "mph"}
